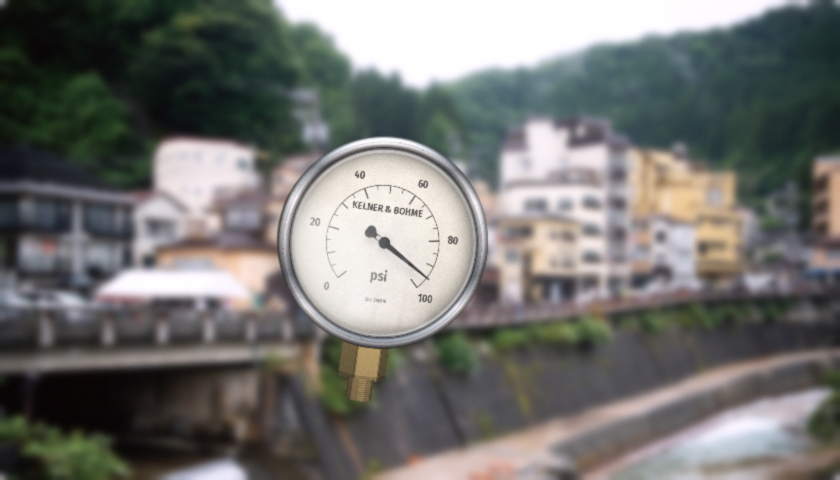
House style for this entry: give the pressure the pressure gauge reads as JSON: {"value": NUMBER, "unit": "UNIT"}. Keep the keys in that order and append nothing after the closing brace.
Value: {"value": 95, "unit": "psi"}
